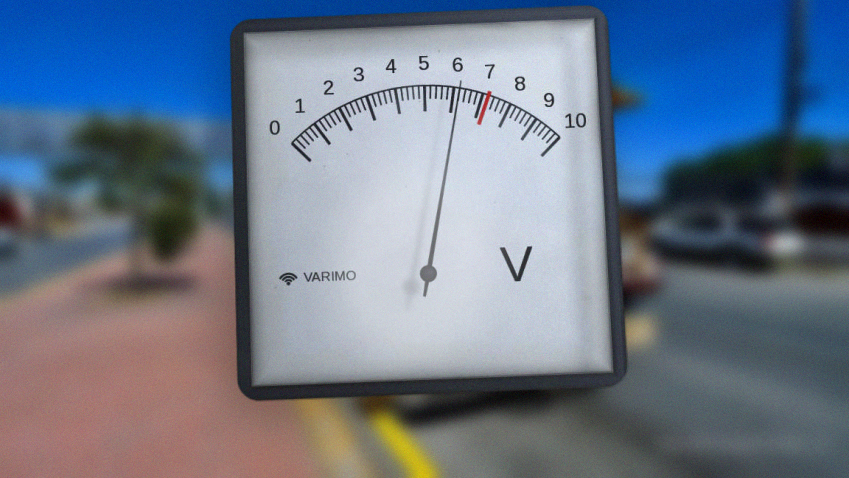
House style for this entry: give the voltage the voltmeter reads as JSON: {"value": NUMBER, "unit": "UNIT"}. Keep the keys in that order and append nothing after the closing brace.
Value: {"value": 6.2, "unit": "V"}
